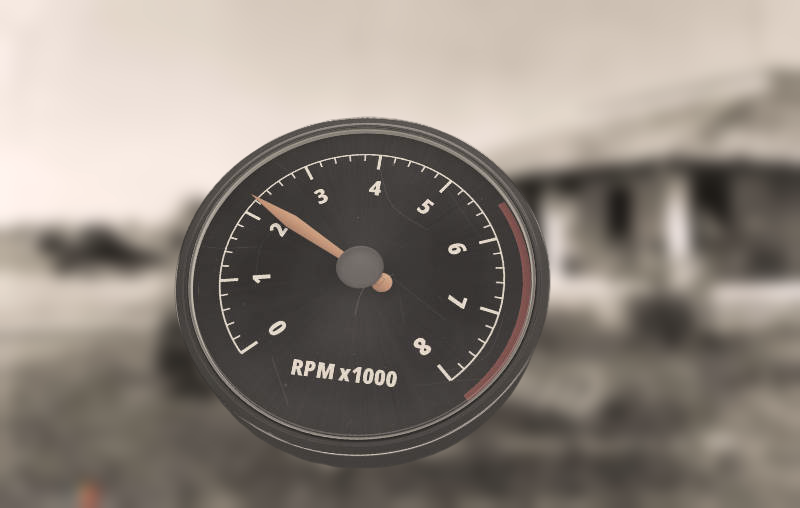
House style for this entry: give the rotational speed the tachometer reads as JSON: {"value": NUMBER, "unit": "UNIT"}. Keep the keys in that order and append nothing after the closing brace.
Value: {"value": 2200, "unit": "rpm"}
